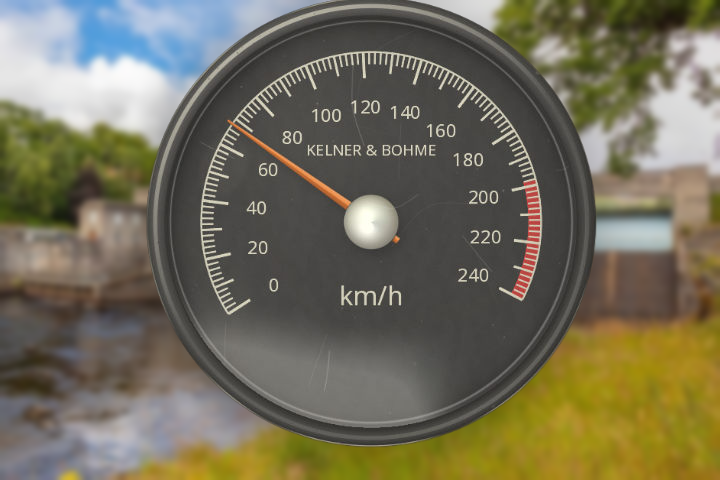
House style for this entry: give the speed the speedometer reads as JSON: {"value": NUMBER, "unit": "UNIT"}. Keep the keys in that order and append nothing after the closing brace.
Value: {"value": 68, "unit": "km/h"}
